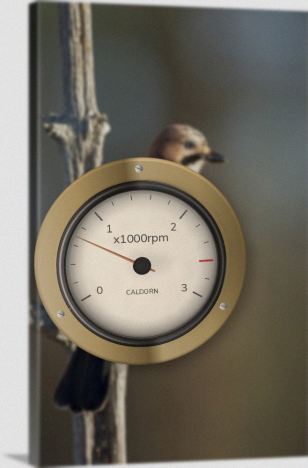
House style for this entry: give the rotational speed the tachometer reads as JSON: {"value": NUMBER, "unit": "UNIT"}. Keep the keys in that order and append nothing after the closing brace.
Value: {"value": 700, "unit": "rpm"}
